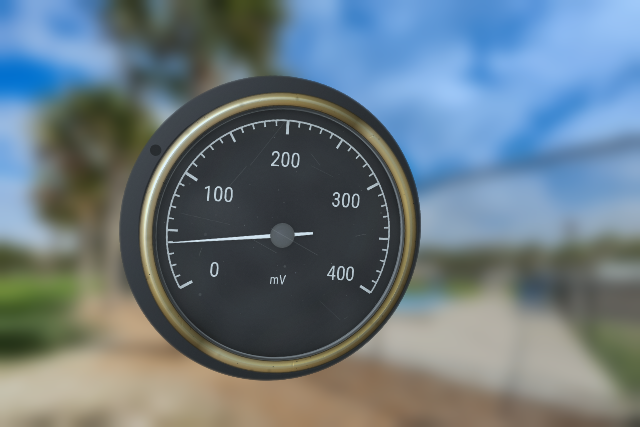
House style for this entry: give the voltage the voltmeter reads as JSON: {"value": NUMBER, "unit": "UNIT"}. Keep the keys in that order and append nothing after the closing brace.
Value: {"value": 40, "unit": "mV"}
